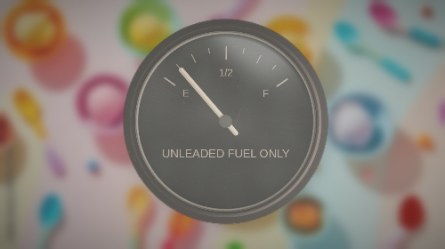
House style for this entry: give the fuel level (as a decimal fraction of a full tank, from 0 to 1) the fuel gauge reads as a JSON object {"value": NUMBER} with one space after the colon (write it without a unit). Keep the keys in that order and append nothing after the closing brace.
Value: {"value": 0.125}
